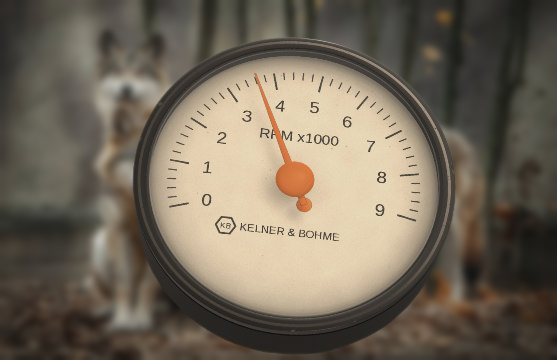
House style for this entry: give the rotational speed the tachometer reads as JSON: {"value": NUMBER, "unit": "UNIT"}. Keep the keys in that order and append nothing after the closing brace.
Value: {"value": 3600, "unit": "rpm"}
